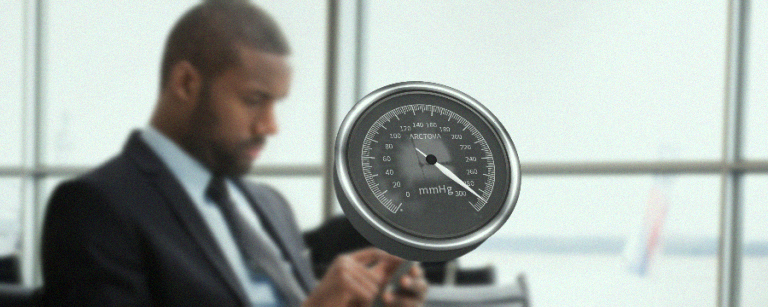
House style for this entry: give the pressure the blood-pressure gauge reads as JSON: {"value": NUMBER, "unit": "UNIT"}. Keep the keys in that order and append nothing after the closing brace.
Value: {"value": 290, "unit": "mmHg"}
